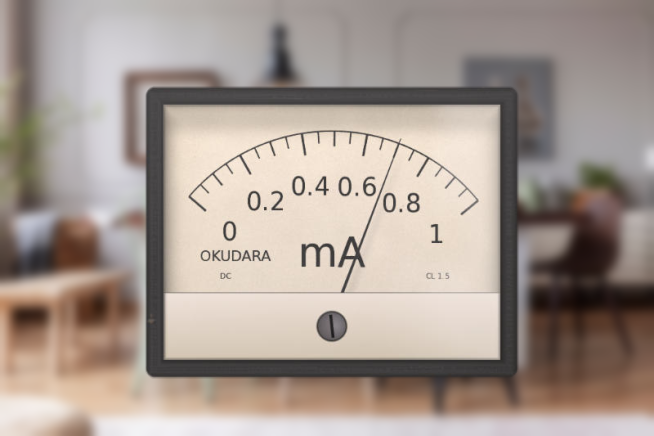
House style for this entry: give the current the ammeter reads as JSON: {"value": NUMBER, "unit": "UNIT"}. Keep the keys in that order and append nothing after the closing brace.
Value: {"value": 0.7, "unit": "mA"}
